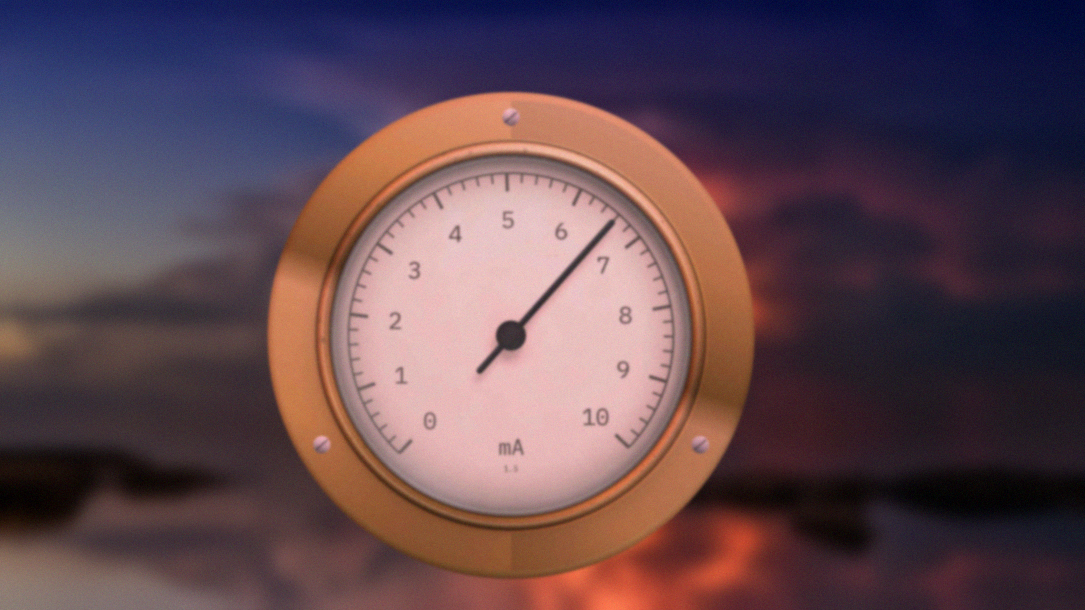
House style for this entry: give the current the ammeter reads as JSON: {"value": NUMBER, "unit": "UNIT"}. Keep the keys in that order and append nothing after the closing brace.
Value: {"value": 6.6, "unit": "mA"}
